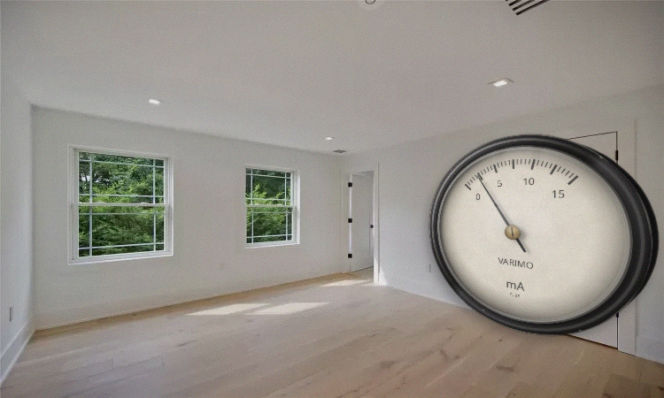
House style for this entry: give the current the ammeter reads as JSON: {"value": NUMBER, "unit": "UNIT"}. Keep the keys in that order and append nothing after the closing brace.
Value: {"value": 2.5, "unit": "mA"}
